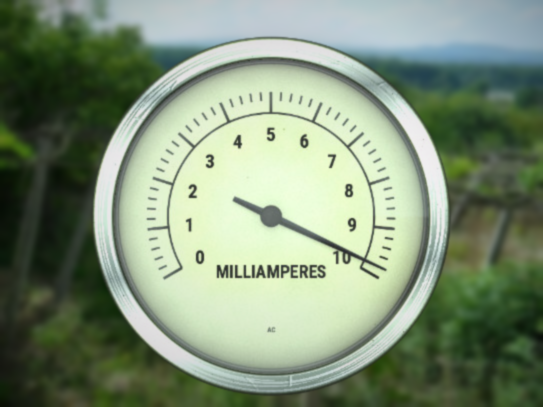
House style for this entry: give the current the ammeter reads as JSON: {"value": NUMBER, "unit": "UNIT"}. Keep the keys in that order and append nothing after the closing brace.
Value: {"value": 9.8, "unit": "mA"}
